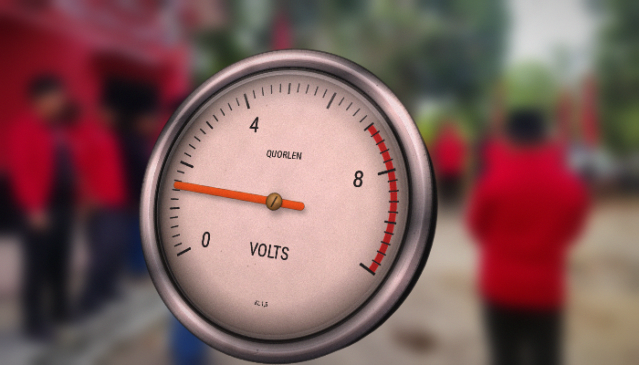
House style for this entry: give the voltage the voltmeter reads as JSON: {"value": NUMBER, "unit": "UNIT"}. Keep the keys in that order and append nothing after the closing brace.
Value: {"value": 1.5, "unit": "V"}
